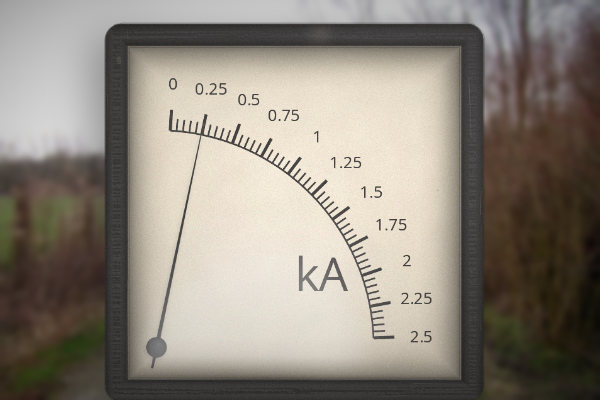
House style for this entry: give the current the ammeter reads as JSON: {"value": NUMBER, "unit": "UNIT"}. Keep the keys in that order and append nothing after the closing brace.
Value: {"value": 0.25, "unit": "kA"}
